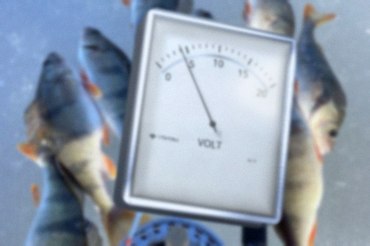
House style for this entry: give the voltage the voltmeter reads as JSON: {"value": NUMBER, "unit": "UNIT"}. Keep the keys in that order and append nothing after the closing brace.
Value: {"value": 4, "unit": "V"}
